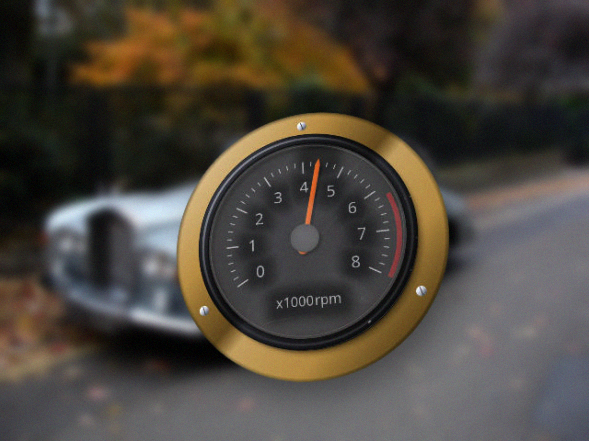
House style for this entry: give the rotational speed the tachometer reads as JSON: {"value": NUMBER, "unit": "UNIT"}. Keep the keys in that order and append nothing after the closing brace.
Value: {"value": 4400, "unit": "rpm"}
